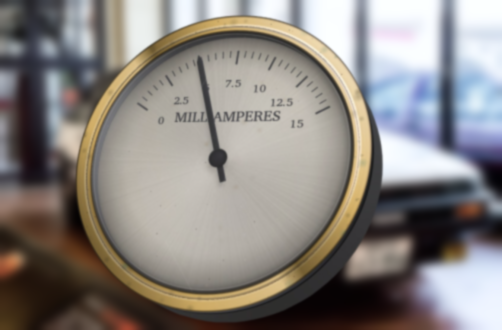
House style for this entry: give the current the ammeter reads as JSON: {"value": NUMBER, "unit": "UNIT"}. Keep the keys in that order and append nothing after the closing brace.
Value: {"value": 5, "unit": "mA"}
